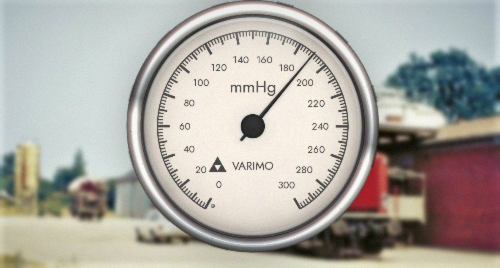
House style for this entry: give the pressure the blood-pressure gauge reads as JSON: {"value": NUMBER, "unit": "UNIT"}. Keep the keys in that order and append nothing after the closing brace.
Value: {"value": 190, "unit": "mmHg"}
